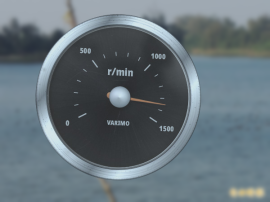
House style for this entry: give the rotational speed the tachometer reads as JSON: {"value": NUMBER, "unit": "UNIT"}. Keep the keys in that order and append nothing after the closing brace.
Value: {"value": 1350, "unit": "rpm"}
